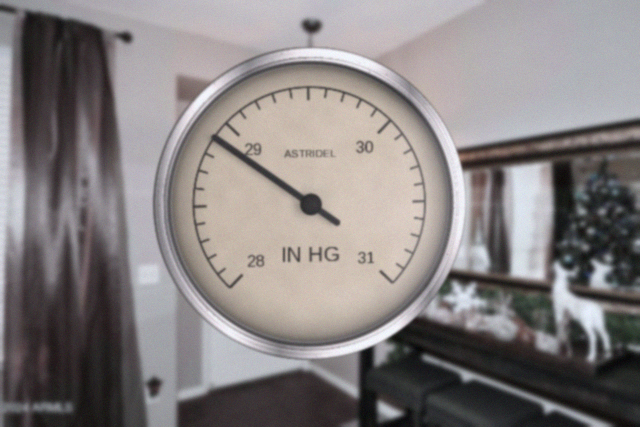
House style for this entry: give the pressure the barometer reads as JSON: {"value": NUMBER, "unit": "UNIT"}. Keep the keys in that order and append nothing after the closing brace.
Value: {"value": 28.9, "unit": "inHg"}
